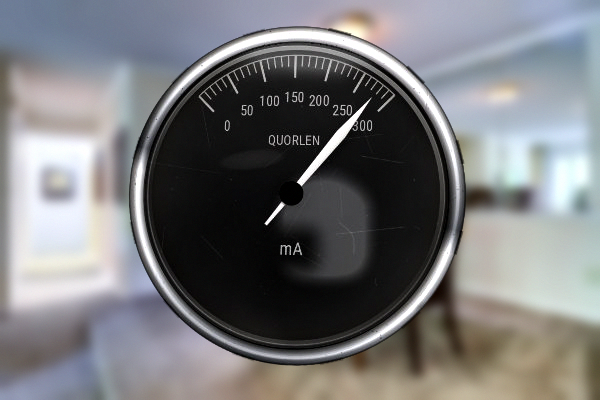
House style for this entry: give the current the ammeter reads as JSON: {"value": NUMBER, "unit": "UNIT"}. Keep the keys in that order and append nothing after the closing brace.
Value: {"value": 280, "unit": "mA"}
